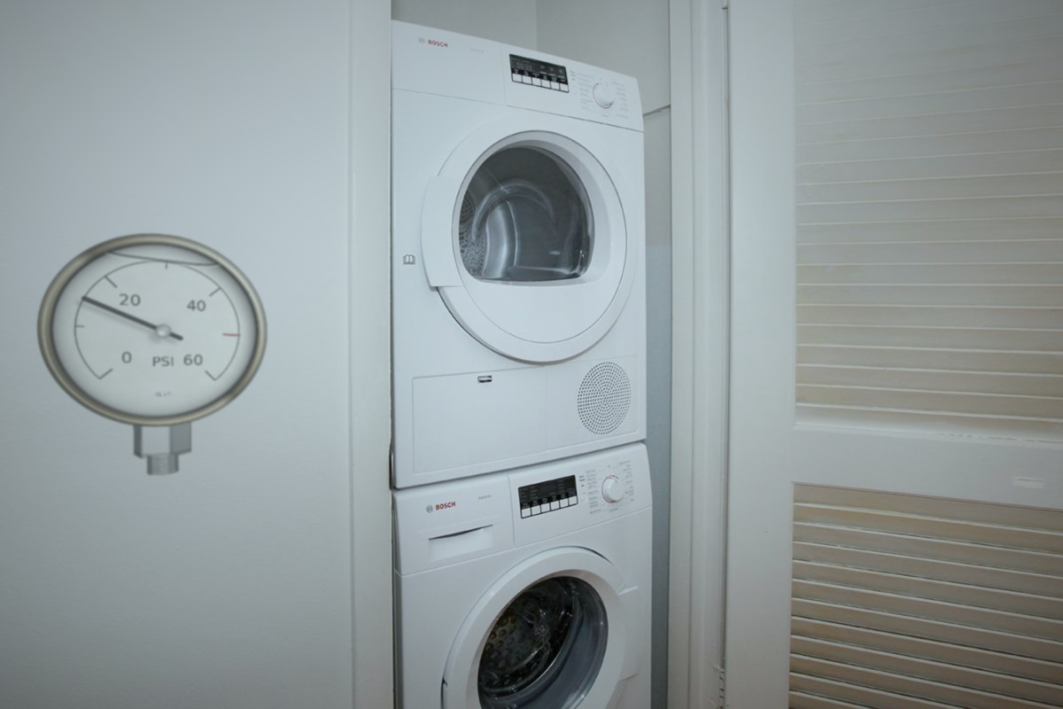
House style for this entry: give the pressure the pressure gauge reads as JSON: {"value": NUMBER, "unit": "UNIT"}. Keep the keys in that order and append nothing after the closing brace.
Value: {"value": 15, "unit": "psi"}
